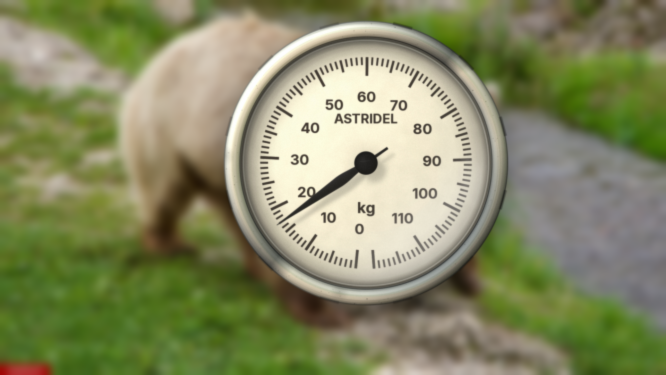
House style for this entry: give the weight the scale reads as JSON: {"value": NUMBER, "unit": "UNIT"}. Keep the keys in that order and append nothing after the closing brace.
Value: {"value": 17, "unit": "kg"}
